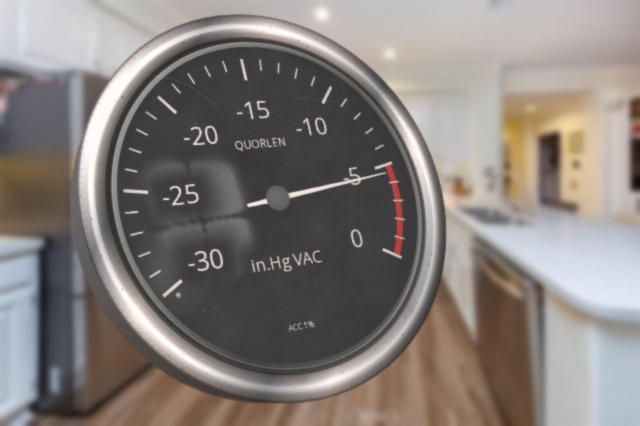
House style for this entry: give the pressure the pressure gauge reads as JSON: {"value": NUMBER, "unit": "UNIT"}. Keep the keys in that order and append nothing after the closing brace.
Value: {"value": -4.5, "unit": "inHg"}
